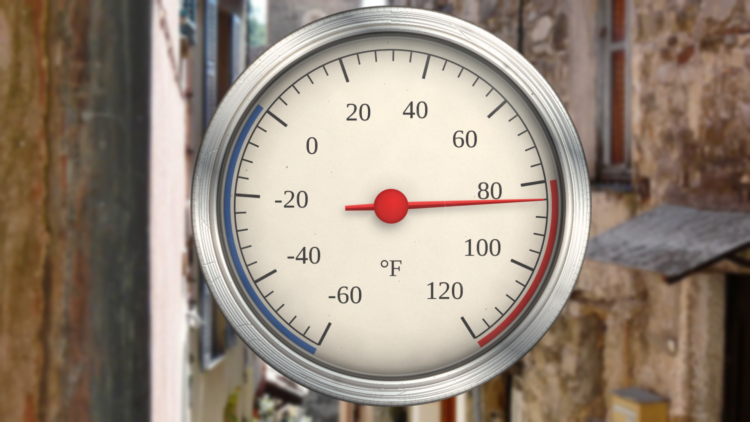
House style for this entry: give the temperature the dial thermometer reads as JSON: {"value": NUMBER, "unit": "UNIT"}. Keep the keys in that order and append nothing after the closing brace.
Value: {"value": 84, "unit": "°F"}
